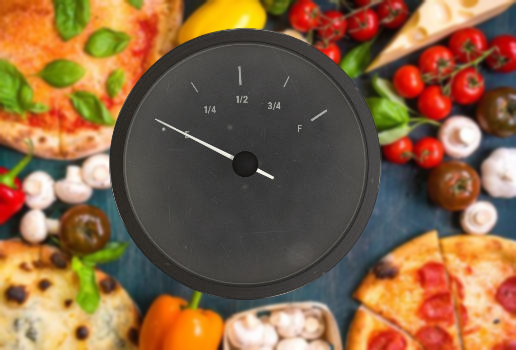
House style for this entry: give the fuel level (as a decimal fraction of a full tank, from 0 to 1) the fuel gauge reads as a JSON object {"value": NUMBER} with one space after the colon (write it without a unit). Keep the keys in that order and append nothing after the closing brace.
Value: {"value": 0}
